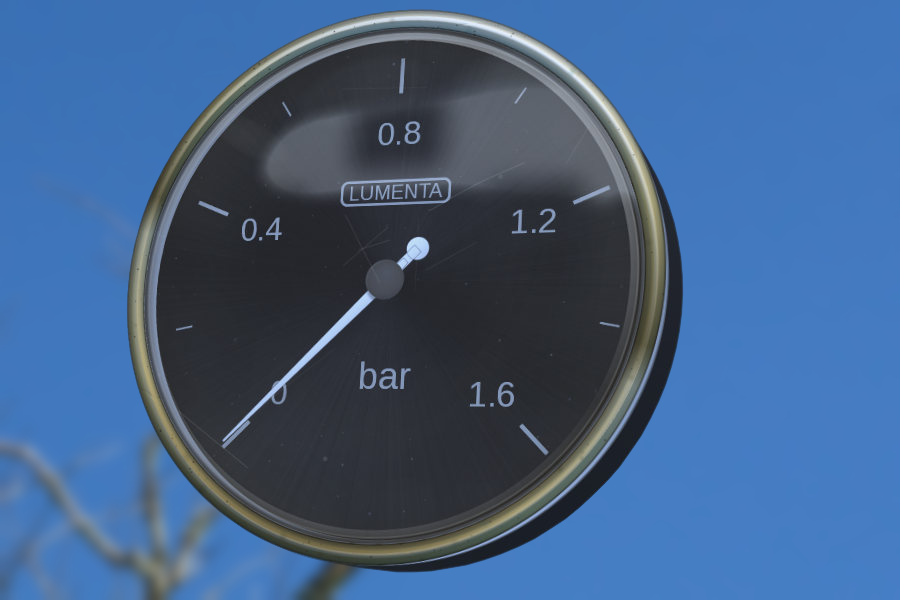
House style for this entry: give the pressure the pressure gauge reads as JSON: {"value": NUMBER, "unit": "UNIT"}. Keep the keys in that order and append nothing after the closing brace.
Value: {"value": 0, "unit": "bar"}
